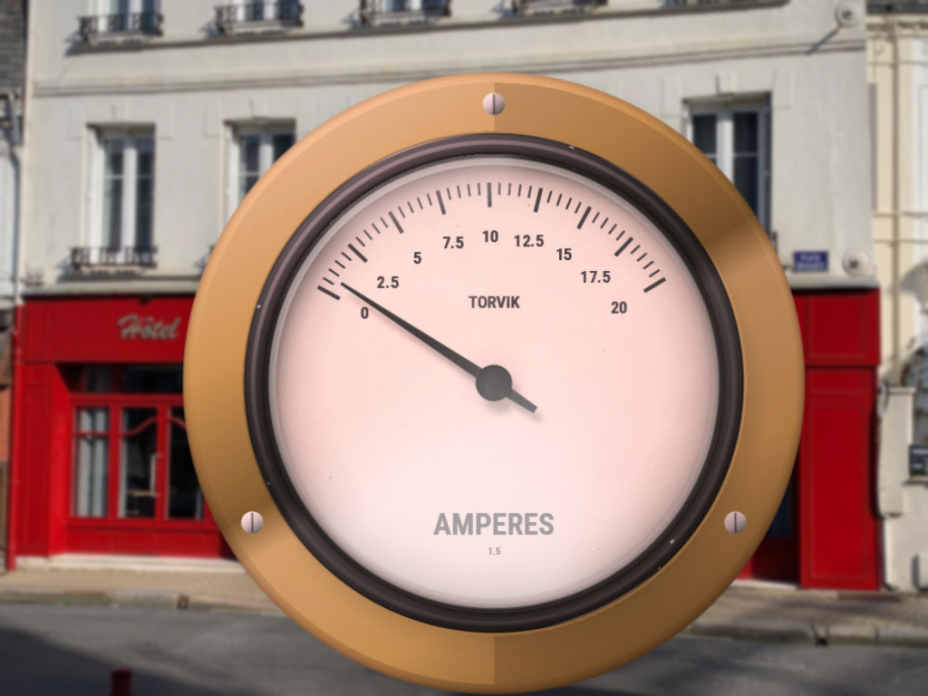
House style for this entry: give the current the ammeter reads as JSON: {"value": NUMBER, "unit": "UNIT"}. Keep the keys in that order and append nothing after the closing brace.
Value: {"value": 0.75, "unit": "A"}
